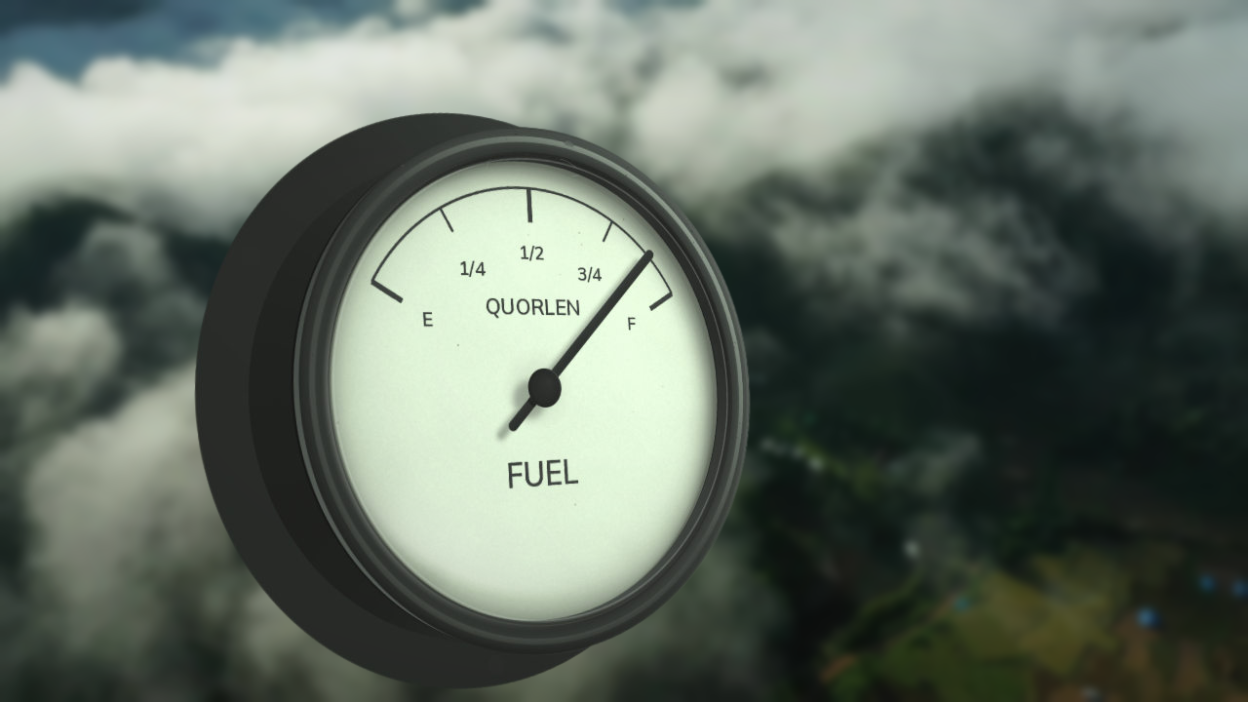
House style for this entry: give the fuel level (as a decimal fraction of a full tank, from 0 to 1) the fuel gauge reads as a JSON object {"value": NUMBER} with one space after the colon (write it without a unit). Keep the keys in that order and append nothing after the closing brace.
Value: {"value": 0.875}
